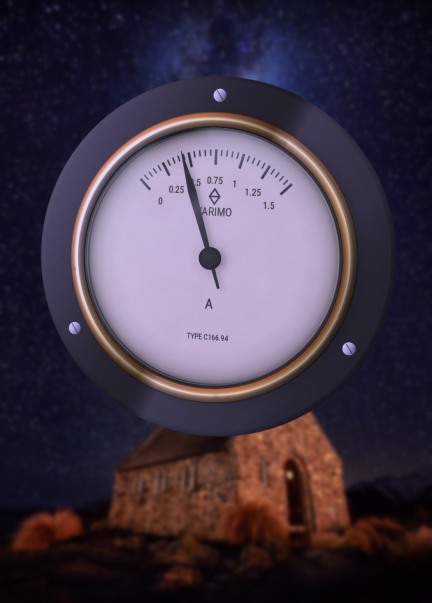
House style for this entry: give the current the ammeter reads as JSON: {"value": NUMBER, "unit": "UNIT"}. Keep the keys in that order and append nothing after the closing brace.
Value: {"value": 0.45, "unit": "A"}
